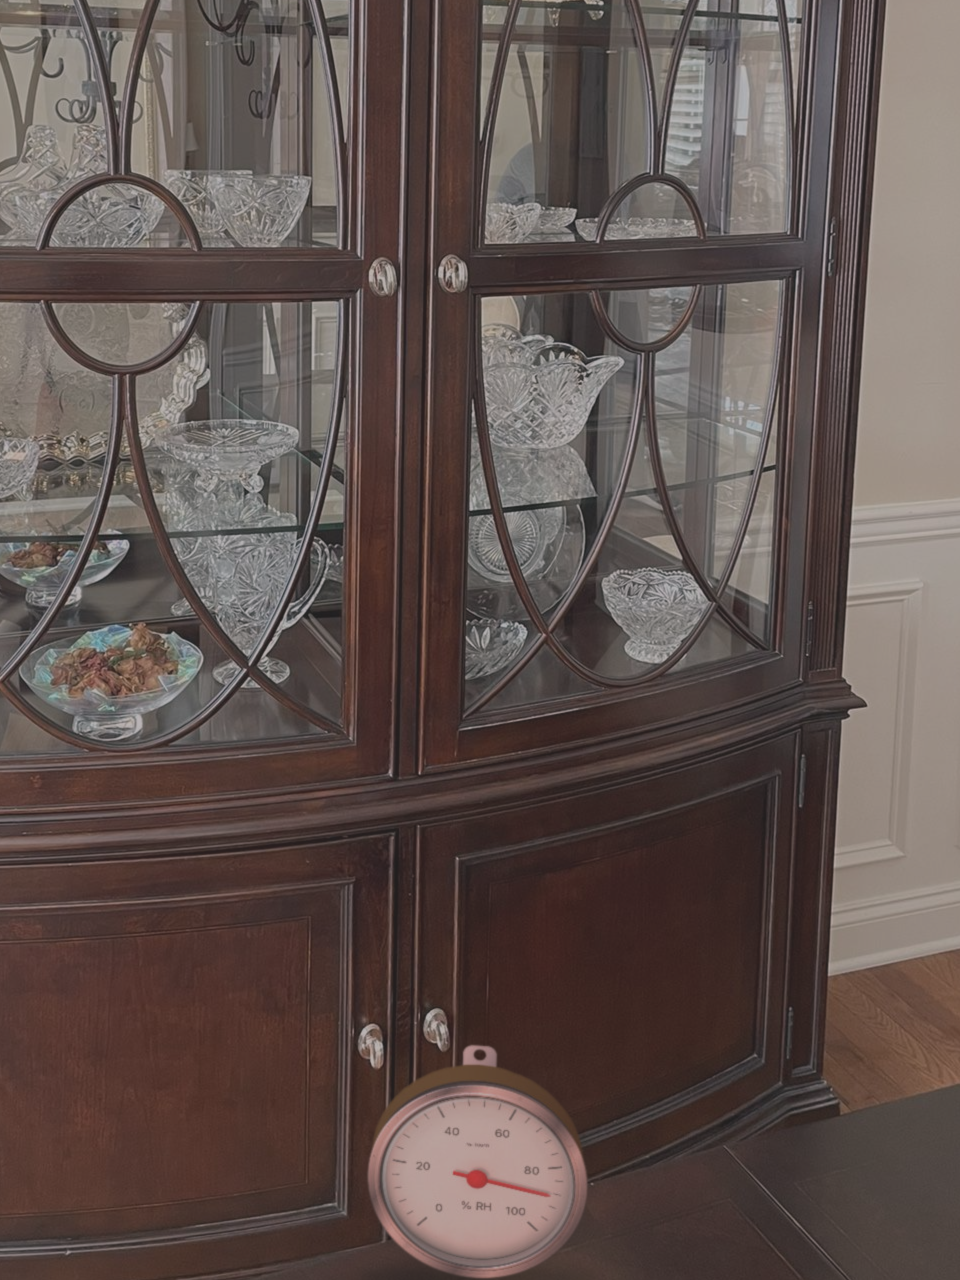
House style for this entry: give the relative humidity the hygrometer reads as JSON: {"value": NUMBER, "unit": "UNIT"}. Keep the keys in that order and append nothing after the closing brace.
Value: {"value": 88, "unit": "%"}
